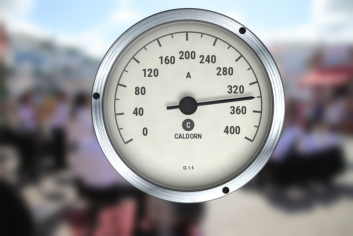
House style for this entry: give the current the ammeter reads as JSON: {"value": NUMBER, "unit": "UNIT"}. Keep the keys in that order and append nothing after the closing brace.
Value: {"value": 340, "unit": "A"}
